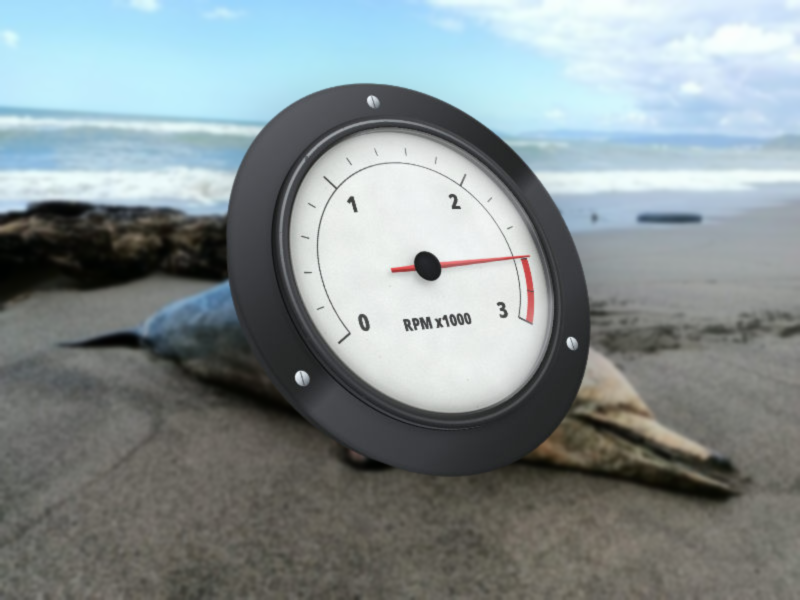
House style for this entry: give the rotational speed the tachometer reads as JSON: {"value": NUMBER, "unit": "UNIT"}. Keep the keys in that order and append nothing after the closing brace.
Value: {"value": 2600, "unit": "rpm"}
